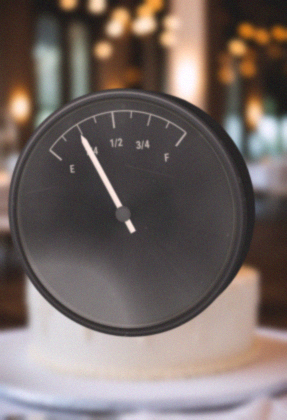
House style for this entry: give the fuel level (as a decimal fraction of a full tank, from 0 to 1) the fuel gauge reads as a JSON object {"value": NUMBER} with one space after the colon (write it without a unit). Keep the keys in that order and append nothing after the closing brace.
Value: {"value": 0.25}
